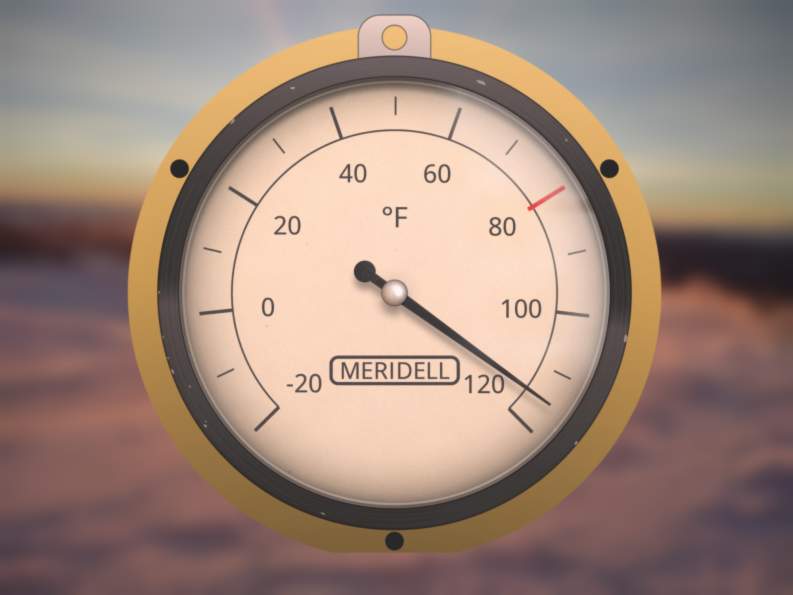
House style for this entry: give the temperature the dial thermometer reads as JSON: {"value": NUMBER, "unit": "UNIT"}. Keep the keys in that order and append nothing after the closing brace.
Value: {"value": 115, "unit": "°F"}
